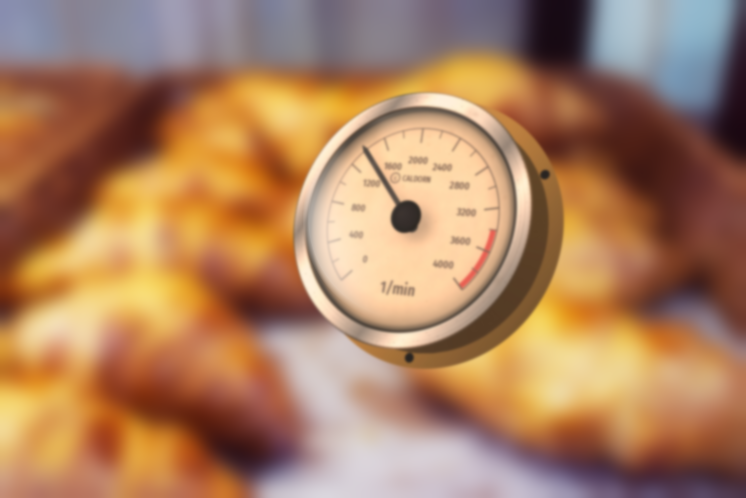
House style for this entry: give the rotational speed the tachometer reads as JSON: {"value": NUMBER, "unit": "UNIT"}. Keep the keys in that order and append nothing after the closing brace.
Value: {"value": 1400, "unit": "rpm"}
